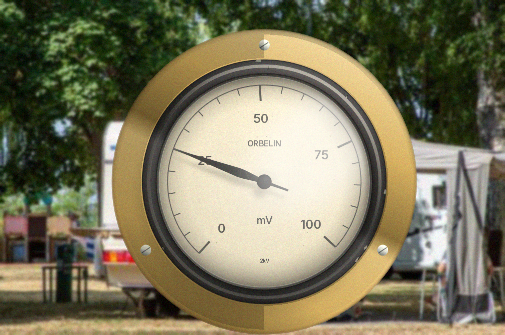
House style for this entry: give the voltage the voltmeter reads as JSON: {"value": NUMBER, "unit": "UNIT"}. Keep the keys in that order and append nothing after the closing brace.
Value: {"value": 25, "unit": "mV"}
